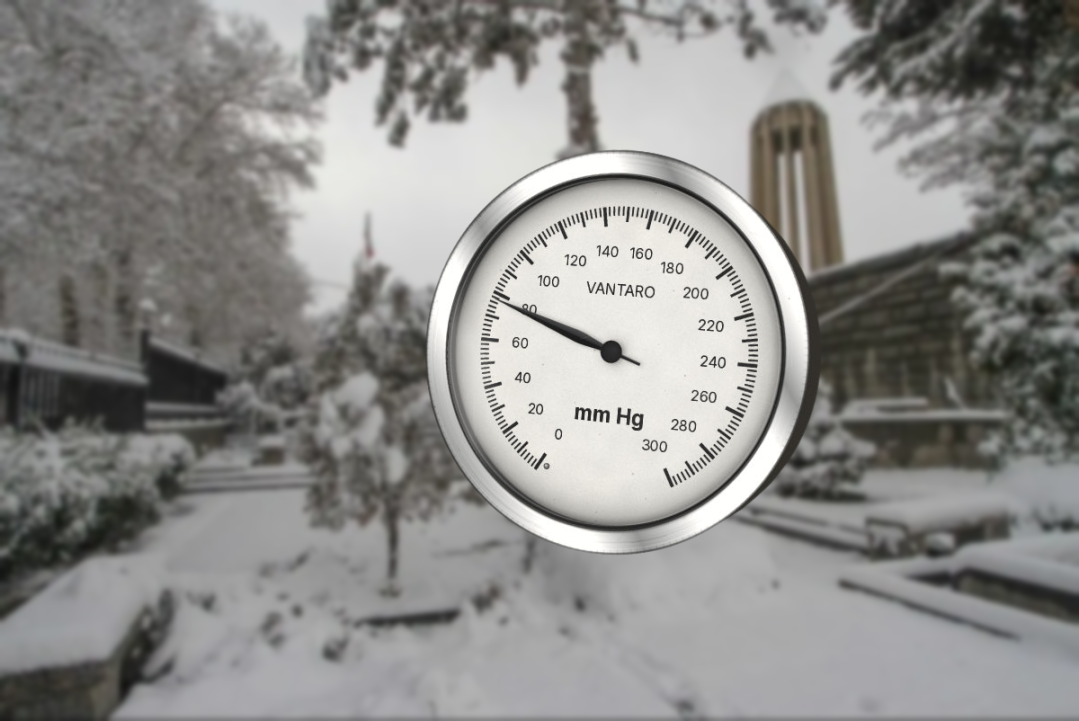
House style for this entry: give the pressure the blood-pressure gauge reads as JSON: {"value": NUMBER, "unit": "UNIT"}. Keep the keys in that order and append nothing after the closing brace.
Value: {"value": 78, "unit": "mmHg"}
